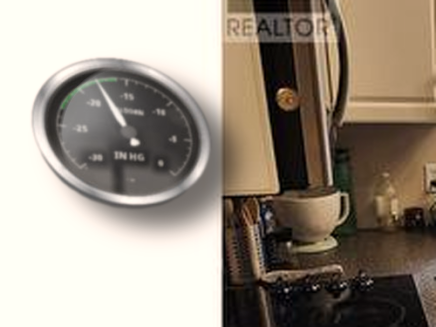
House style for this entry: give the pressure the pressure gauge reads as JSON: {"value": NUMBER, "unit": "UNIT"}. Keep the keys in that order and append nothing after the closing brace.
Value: {"value": -18, "unit": "inHg"}
